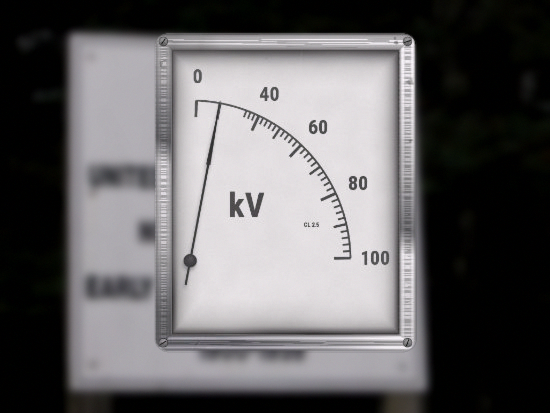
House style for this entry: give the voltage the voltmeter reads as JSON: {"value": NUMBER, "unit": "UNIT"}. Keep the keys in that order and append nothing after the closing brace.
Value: {"value": 20, "unit": "kV"}
